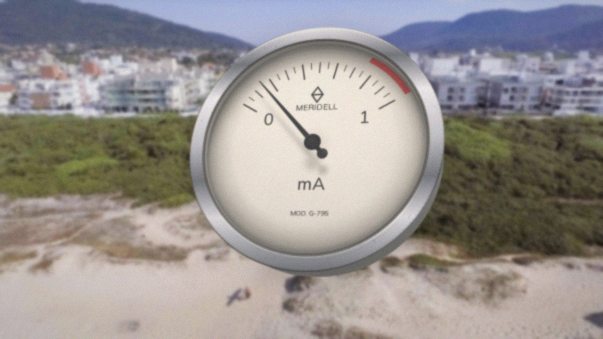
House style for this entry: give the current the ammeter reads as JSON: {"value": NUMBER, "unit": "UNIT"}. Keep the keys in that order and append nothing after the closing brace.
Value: {"value": 0.15, "unit": "mA"}
